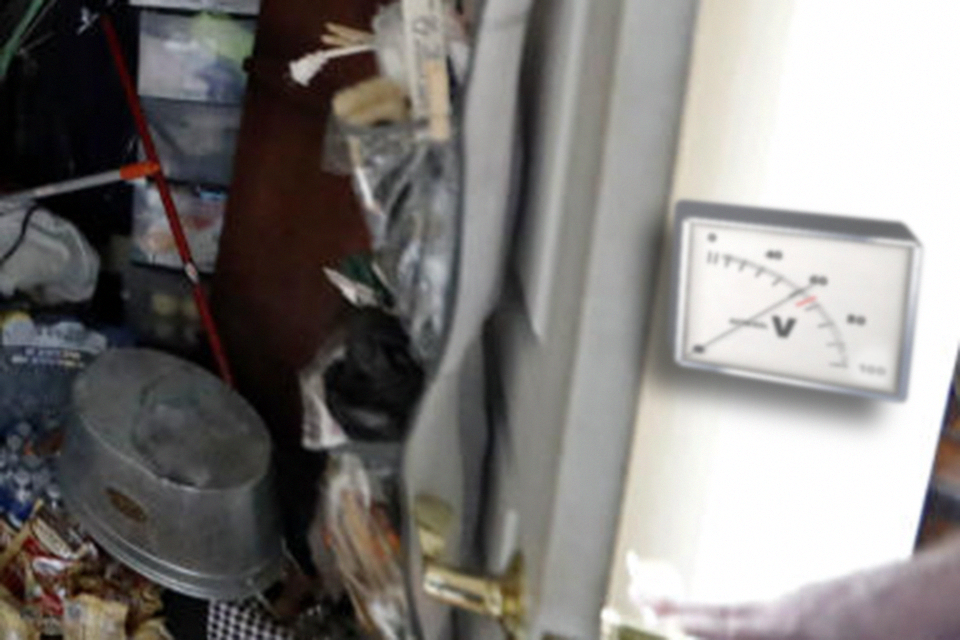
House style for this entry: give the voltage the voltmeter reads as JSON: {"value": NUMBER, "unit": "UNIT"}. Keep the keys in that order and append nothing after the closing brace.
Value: {"value": 60, "unit": "V"}
